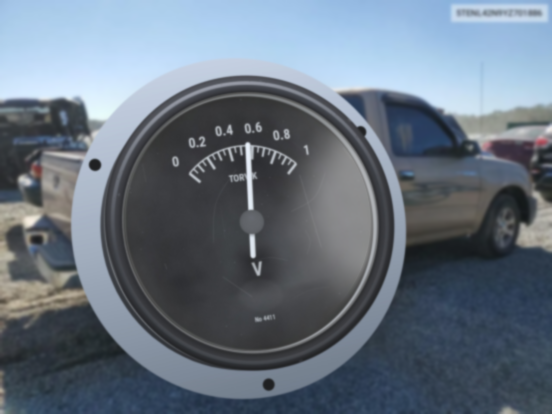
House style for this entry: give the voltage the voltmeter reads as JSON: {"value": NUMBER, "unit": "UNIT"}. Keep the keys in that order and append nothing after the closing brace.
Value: {"value": 0.55, "unit": "V"}
